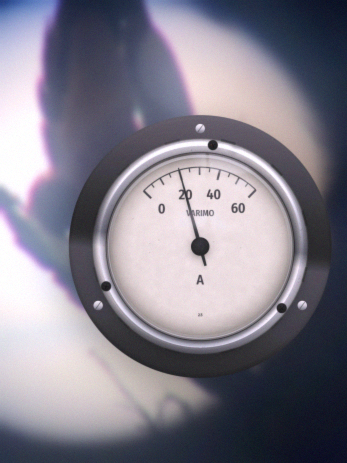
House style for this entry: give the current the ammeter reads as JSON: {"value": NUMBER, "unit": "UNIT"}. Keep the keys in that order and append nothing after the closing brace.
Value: {"value": 20, "unit": "A"}
